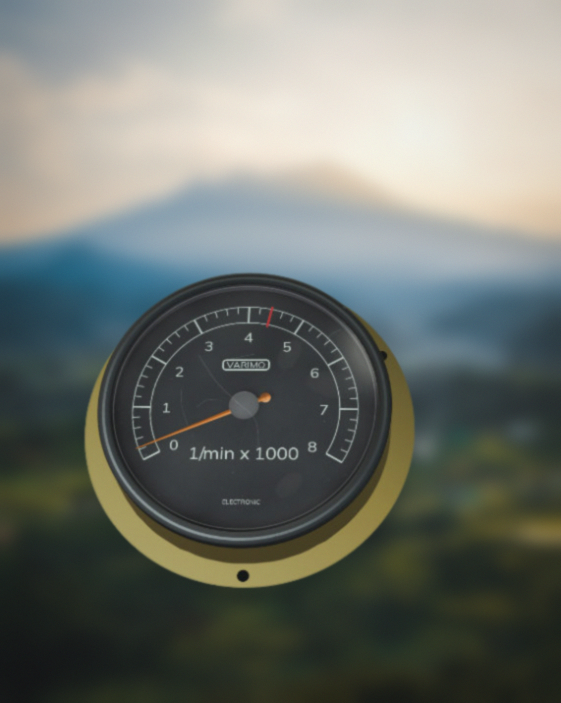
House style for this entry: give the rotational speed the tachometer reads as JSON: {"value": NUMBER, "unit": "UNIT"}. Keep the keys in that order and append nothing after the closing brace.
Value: {"value": 200, "unit": "rpm"}
